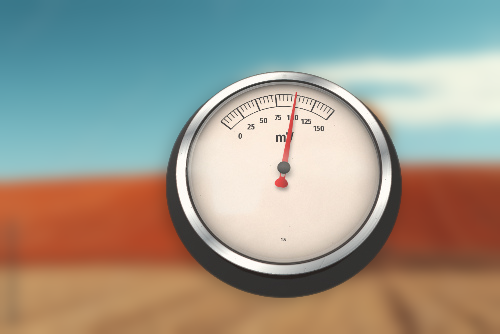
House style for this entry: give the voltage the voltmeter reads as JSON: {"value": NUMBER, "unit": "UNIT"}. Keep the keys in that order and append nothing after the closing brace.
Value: {"value": 100, "unit": "mV"}
